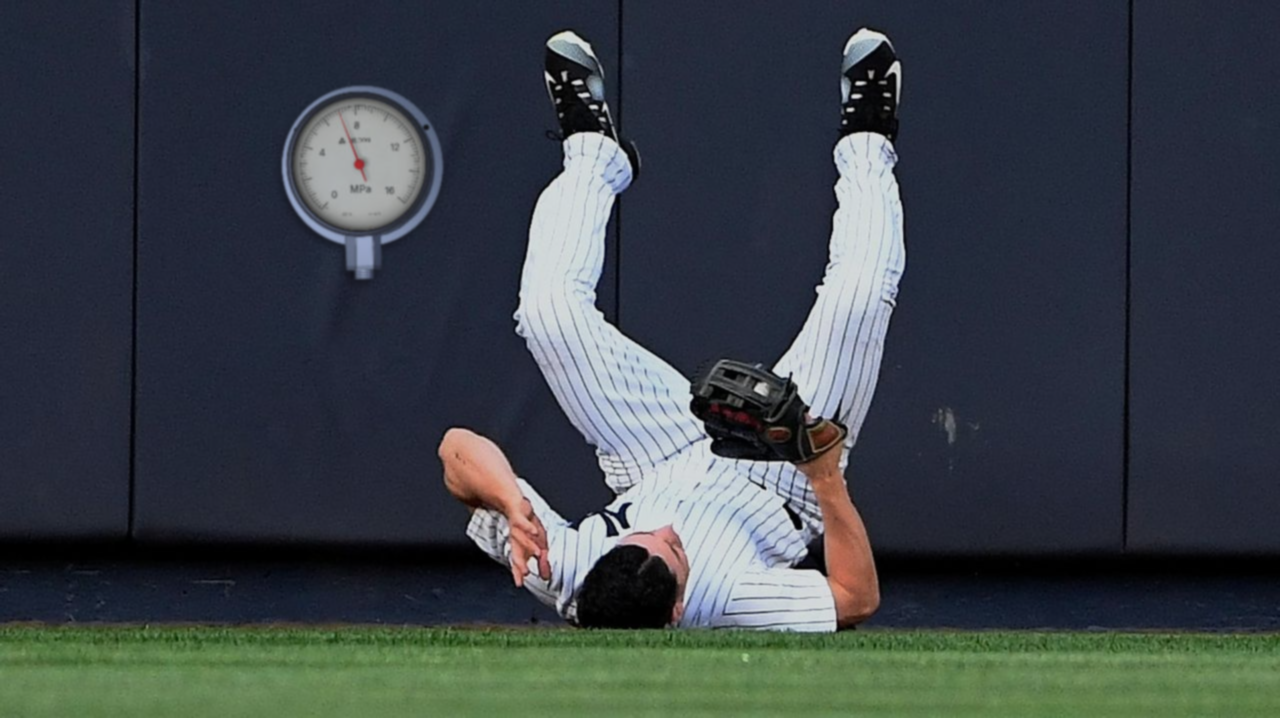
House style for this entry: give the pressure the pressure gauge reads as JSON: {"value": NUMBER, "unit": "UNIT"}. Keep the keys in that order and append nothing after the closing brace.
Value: {"value": 7, "unit": "MPa"}
